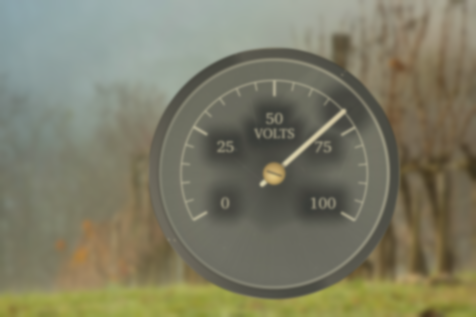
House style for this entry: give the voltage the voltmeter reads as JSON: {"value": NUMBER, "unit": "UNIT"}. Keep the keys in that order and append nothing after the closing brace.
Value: {"value": 70, "unit": "V"}
